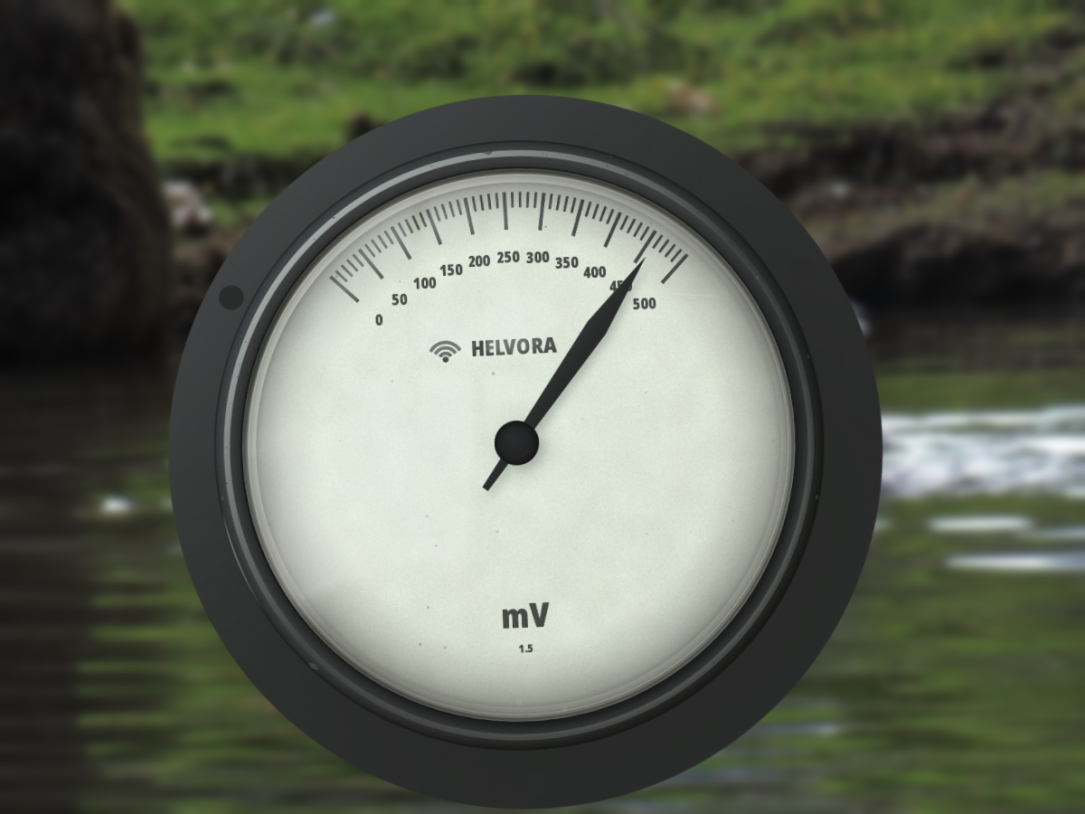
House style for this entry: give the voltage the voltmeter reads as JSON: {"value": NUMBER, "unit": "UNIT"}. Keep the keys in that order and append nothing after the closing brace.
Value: {"value": 460, "unit": "mV"}
